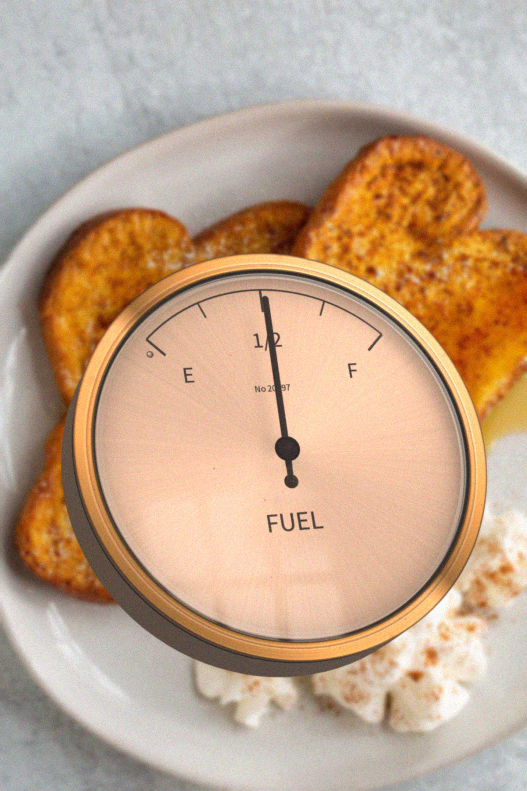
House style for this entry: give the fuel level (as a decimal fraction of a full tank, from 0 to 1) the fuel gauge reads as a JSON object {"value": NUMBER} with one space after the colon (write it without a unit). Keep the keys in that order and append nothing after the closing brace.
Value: {"value": 0.5}
